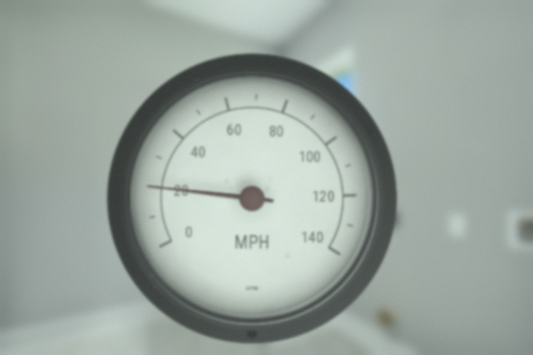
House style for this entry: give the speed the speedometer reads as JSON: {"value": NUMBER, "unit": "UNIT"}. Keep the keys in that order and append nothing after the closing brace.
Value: {"value": 20, "unit": "mph"}
